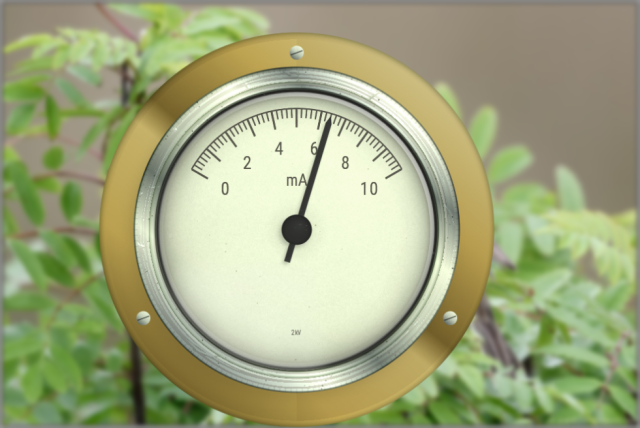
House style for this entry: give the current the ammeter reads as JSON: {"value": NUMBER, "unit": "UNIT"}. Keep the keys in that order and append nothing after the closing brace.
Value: {"value": 6.4, "unit": "mA"}
